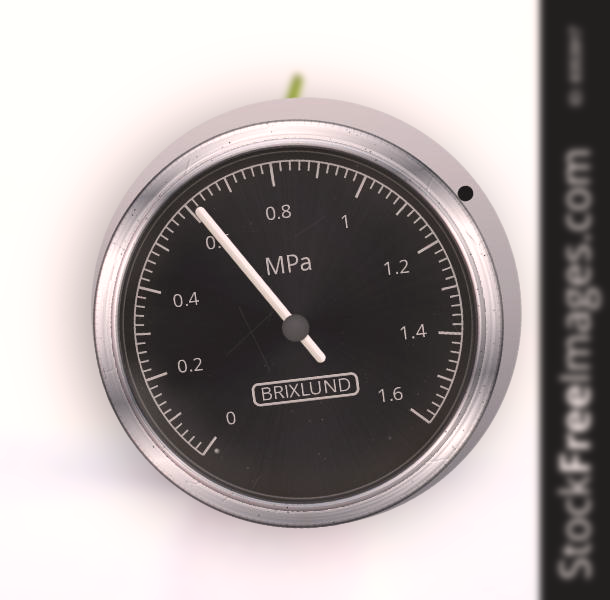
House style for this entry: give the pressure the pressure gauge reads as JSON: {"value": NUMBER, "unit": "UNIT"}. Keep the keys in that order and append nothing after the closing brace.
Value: {"value": 0.62, "unit": "MPa"}
